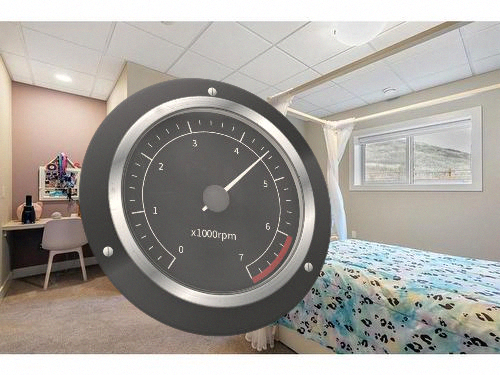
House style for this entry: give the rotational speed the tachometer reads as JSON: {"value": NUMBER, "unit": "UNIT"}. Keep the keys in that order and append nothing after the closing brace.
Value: {"value": 4500, "unit": "rpm"}
